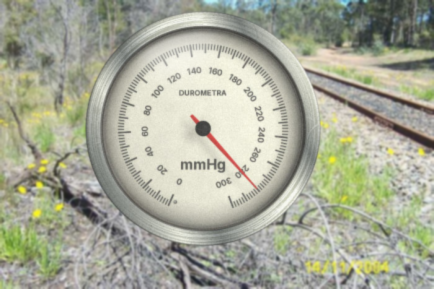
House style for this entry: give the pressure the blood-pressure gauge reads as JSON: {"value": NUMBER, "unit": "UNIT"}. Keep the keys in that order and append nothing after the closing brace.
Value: {"value": 280, "unit": "mmHg"}
